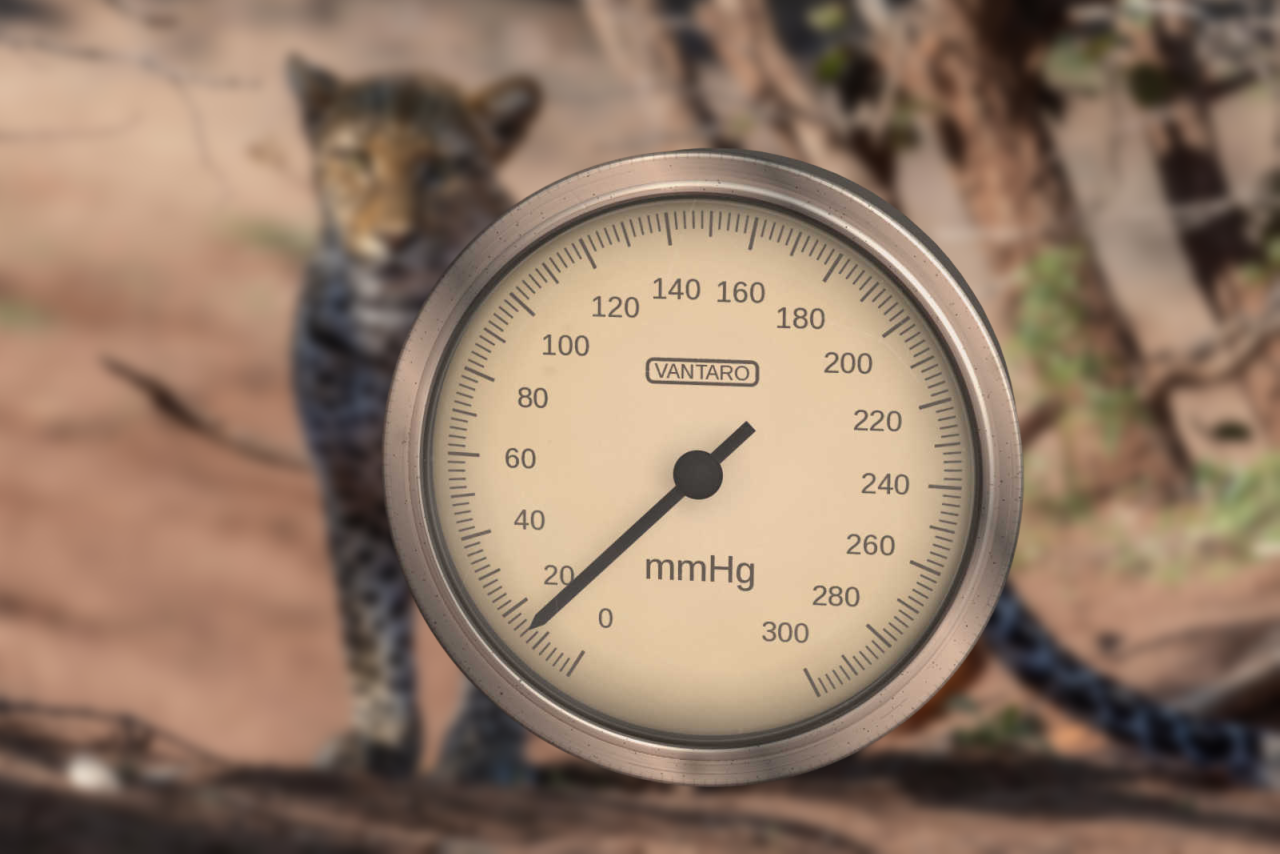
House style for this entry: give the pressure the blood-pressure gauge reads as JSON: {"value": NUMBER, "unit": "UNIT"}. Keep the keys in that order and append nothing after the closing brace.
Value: {"value": 14, "unit": "mmHg"}
